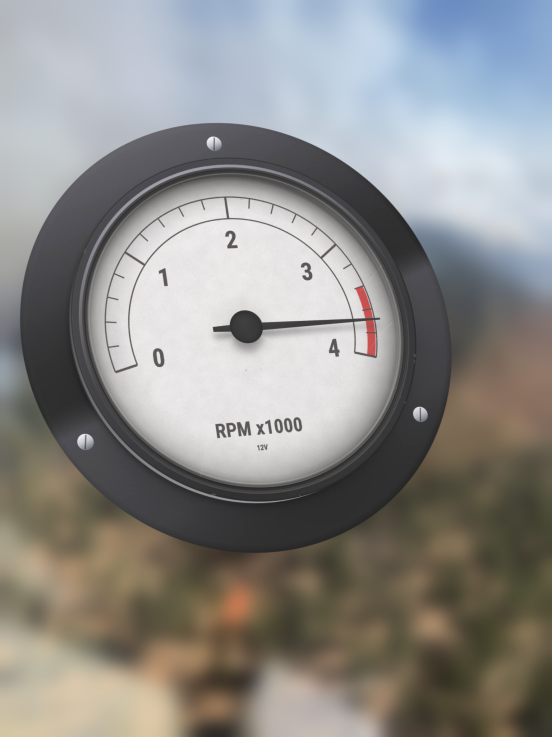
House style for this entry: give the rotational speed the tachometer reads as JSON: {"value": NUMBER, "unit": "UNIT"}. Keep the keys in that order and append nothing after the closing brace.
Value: {"value": 3700, "unit": "rpm"}
